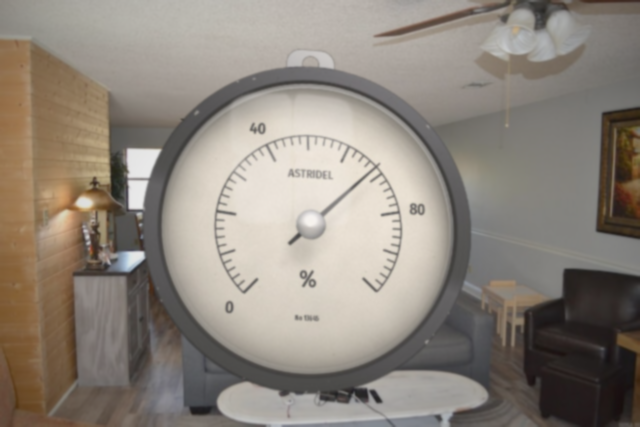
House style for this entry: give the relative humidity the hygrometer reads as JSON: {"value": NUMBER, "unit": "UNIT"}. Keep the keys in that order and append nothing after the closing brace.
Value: {"value": 68, "unit": "%"}
